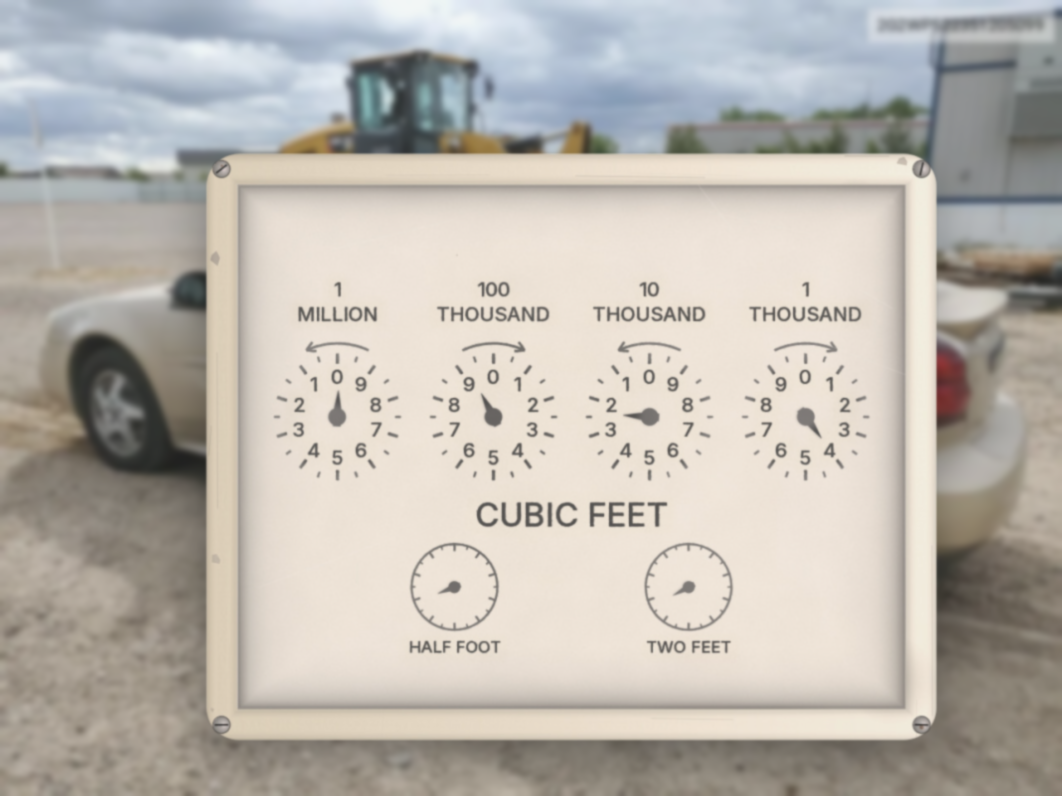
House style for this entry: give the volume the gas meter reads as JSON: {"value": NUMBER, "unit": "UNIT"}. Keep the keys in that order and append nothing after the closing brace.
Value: {"value": 992400, "unit": "ft³"}
